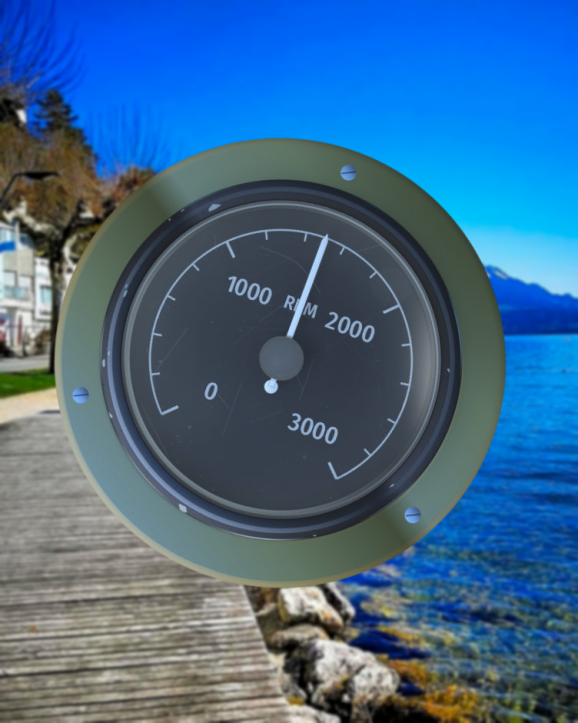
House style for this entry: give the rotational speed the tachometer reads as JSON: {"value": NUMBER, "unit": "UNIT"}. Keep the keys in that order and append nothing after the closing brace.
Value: {"value": 1500, "unit": "rpm"}
